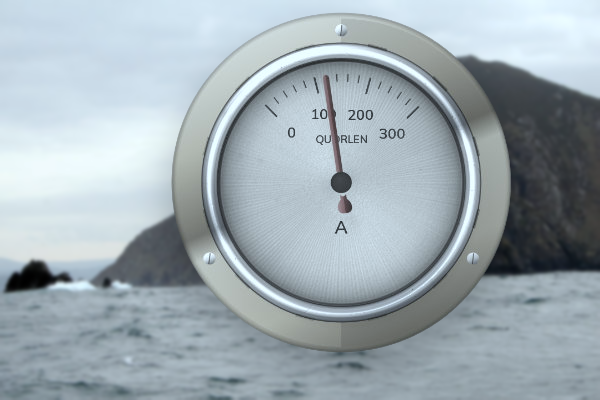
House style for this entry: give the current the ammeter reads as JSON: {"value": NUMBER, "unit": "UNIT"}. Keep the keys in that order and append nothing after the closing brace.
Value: {"value": 120, "unit": "A"}
